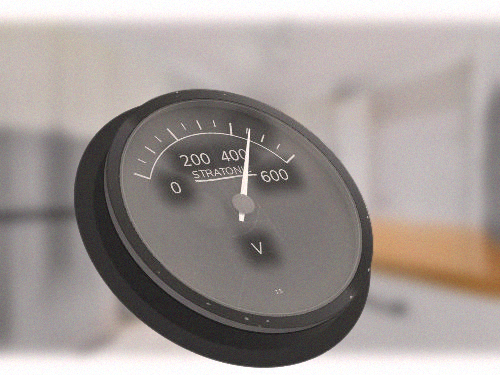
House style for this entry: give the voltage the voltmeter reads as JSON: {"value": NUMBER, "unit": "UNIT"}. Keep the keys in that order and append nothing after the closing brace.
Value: {"value": 450, "unit": "V"}
